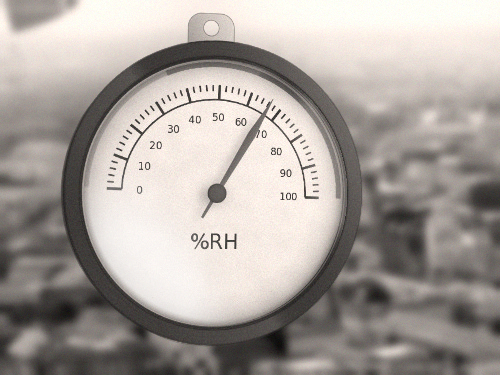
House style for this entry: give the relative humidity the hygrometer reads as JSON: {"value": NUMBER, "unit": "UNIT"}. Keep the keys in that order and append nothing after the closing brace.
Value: {"value": 66, "unit": "%"}
